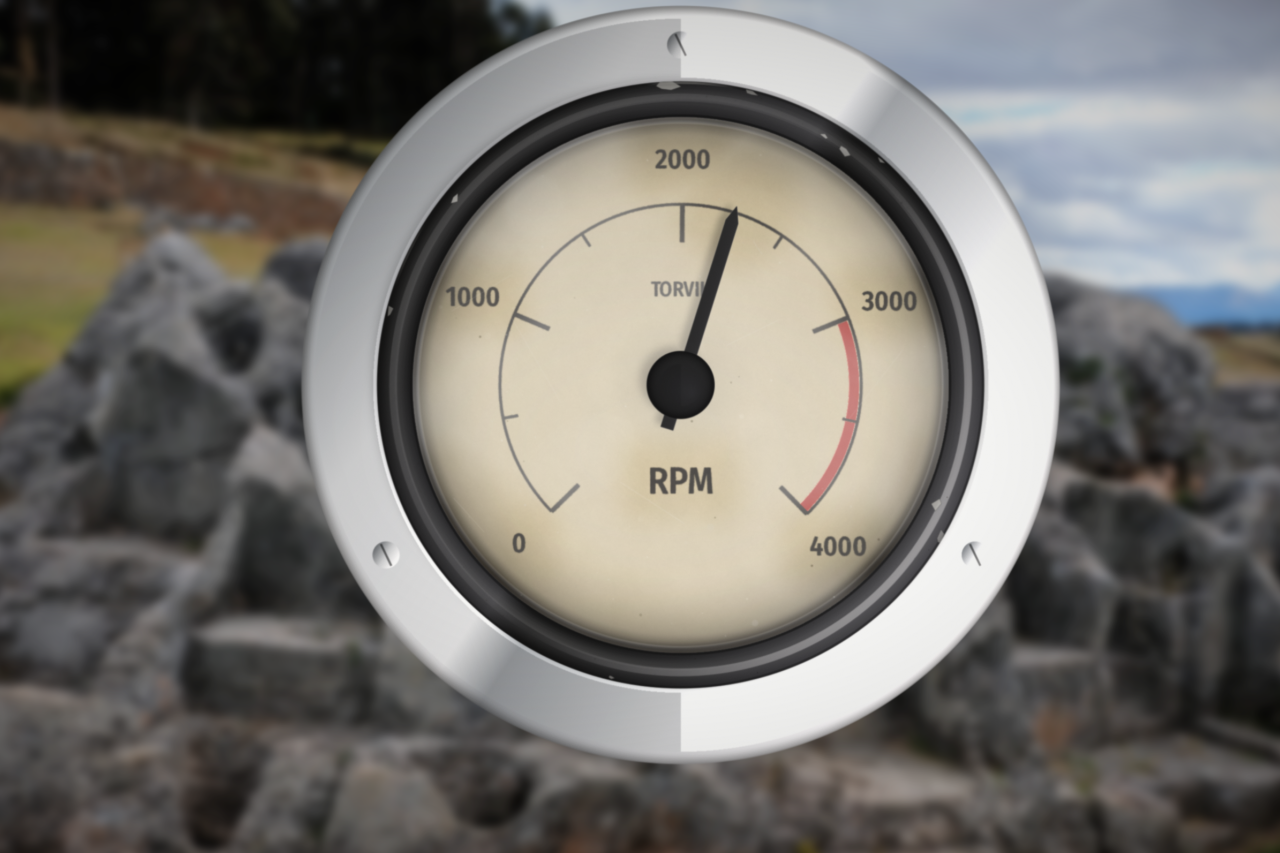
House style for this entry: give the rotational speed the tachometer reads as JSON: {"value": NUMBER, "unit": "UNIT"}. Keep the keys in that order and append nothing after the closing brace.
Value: {"value": 2250, "unit": "rpm"}
